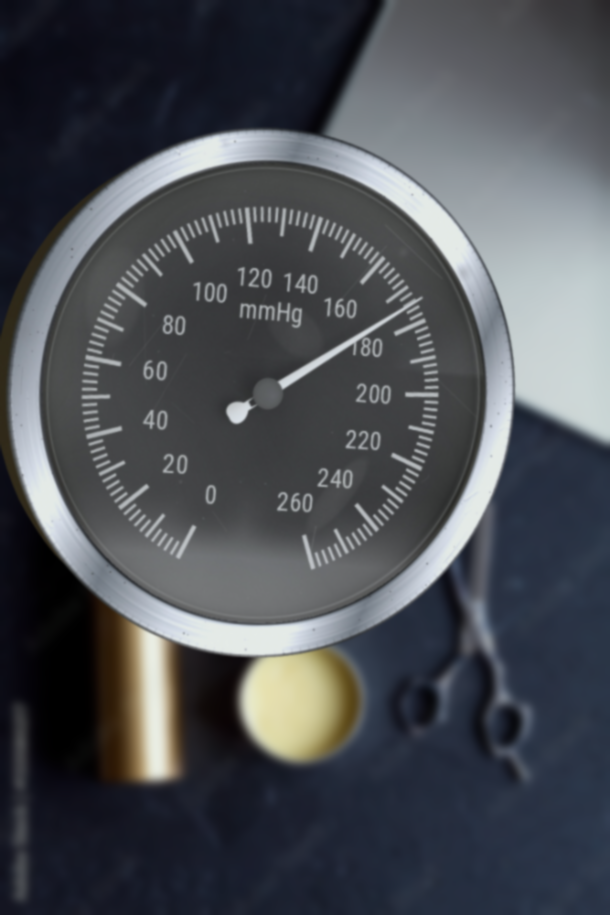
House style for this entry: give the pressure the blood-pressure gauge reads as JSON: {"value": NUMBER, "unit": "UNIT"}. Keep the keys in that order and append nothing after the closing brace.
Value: {"value": 174, "unit": "mmHg"}
